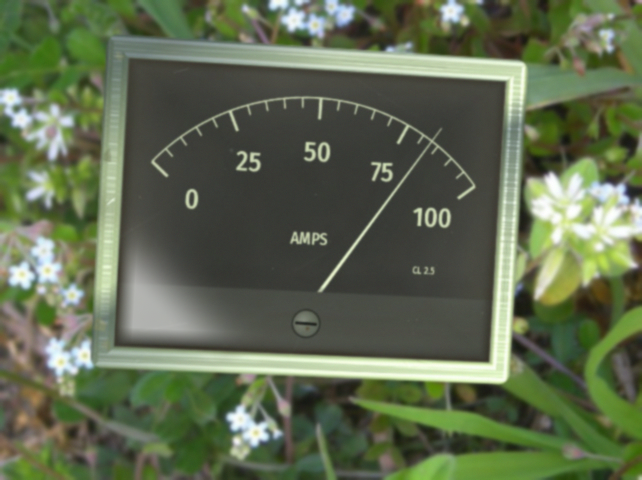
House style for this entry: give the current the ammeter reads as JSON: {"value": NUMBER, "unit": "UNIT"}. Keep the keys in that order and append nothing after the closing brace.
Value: {"value": 82.5, "unit": "A"}
